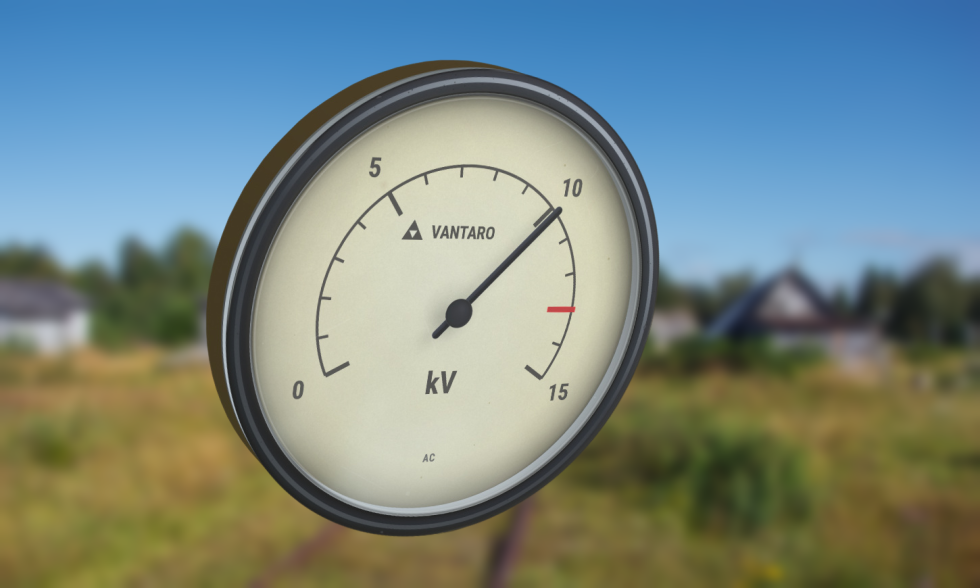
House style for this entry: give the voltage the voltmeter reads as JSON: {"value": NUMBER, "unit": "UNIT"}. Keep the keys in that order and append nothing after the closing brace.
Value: {"value": 10, "unit": "kV"}
